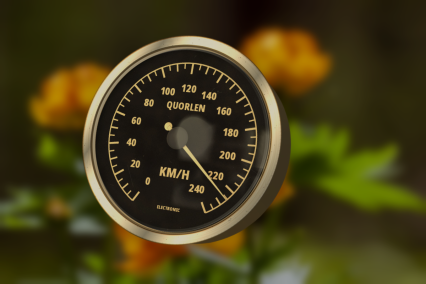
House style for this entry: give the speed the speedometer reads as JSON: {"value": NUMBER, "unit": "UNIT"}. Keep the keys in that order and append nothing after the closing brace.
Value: {"value": 225, "unit": "km/h"}
